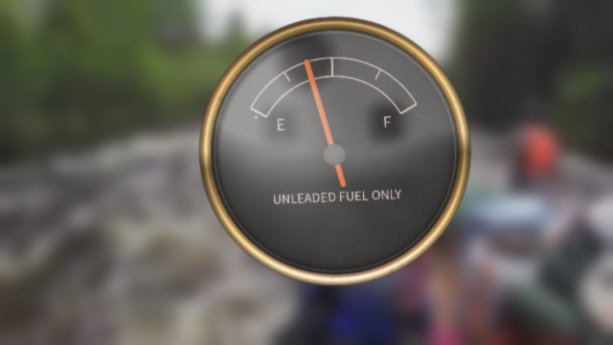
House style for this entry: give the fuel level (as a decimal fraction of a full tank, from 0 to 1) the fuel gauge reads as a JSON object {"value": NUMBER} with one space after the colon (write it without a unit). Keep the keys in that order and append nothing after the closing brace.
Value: {"value": 0.375}
